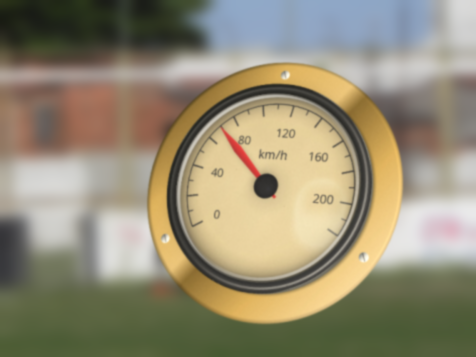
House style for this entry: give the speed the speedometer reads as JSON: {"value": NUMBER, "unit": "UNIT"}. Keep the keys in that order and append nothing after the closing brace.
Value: {"value": 70, "unit": "km/h"}
